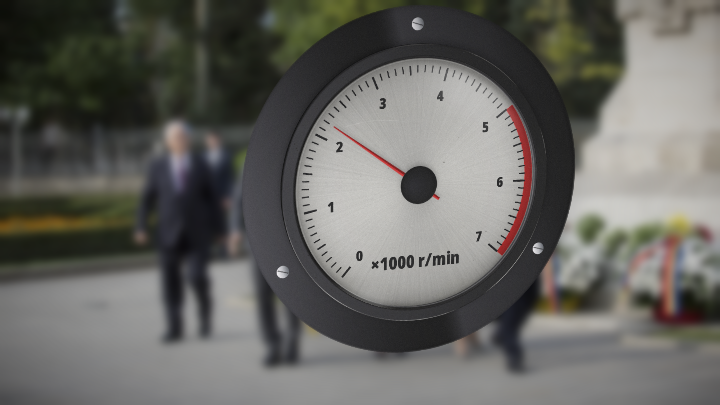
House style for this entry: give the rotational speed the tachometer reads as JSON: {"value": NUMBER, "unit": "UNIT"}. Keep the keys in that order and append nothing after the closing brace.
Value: {"value": 2200, "unit": "rpm"}
